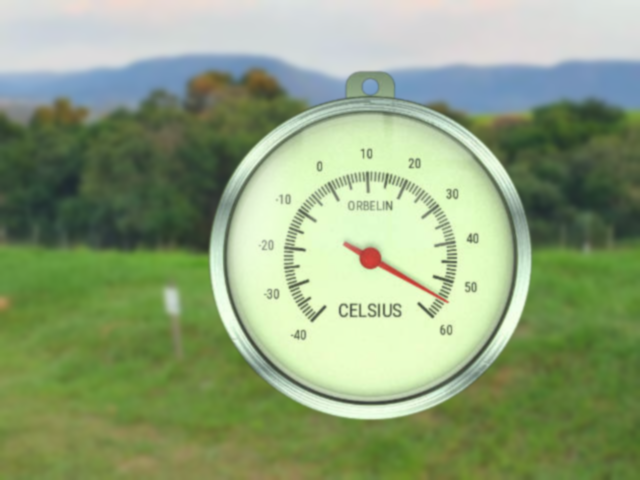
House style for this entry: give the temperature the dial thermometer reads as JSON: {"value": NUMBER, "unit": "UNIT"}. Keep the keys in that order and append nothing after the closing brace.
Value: {"value": 55, "unit": "°C"}
